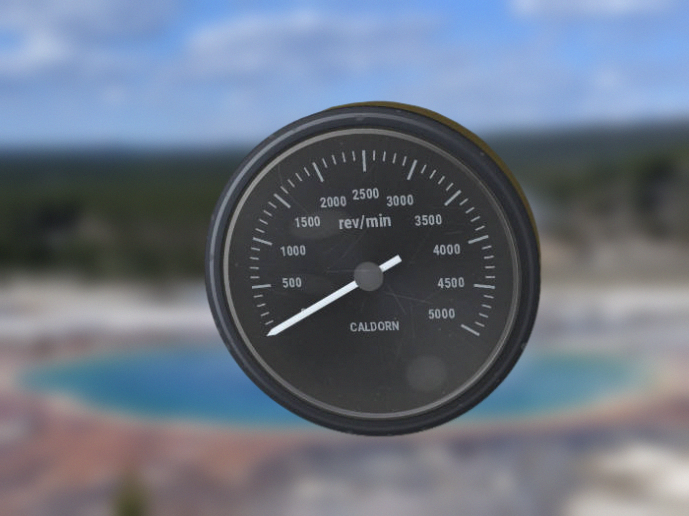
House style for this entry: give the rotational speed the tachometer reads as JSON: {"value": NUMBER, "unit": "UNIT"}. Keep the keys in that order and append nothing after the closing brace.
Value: {"value": 0, "unit": "rpm"}
